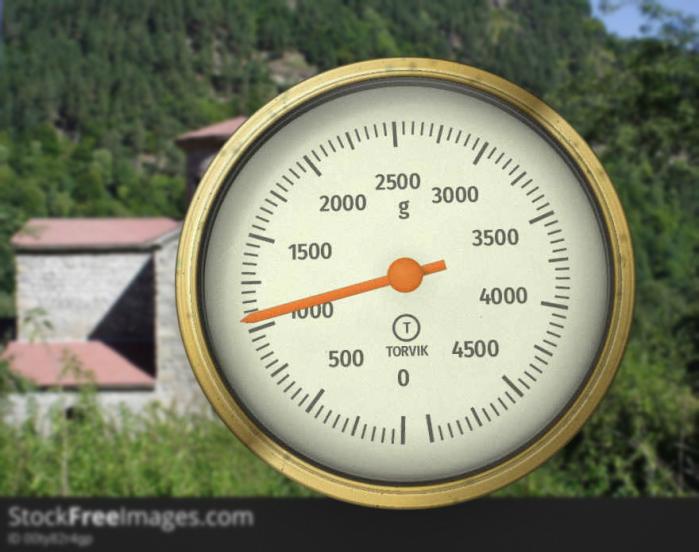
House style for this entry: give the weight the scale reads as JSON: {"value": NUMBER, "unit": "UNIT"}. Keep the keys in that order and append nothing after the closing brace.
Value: {"value": 1050, "unit": "g"}
